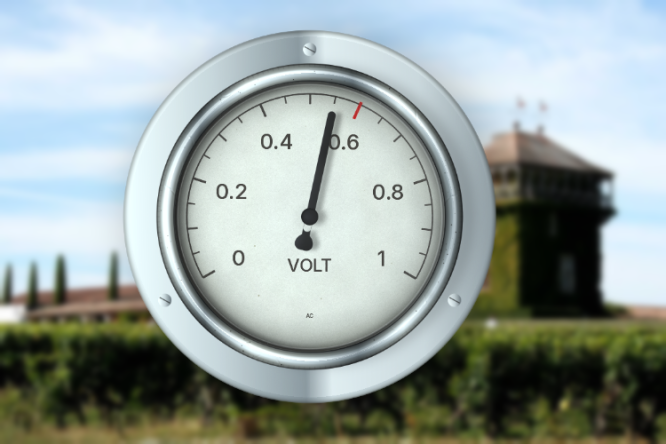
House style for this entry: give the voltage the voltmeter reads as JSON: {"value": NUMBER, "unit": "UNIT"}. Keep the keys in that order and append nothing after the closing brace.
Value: {"value": 0.55, "unit": "V"}
